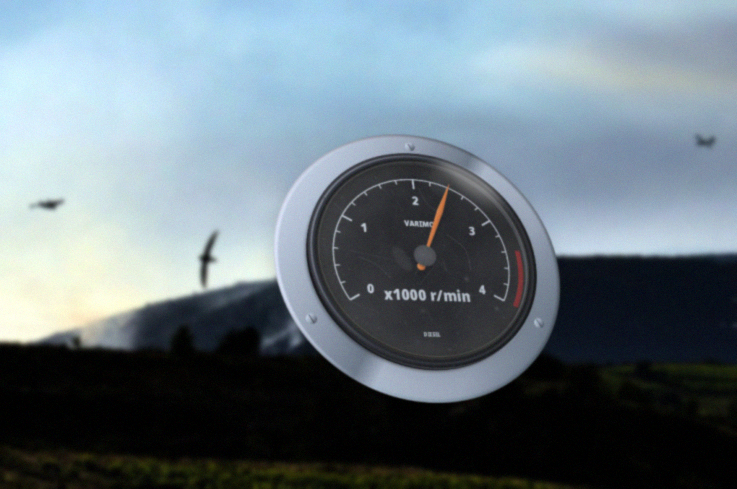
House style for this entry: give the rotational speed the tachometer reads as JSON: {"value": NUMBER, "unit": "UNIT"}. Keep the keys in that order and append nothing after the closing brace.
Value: {"value": 2400, "unit": "rpm"}
